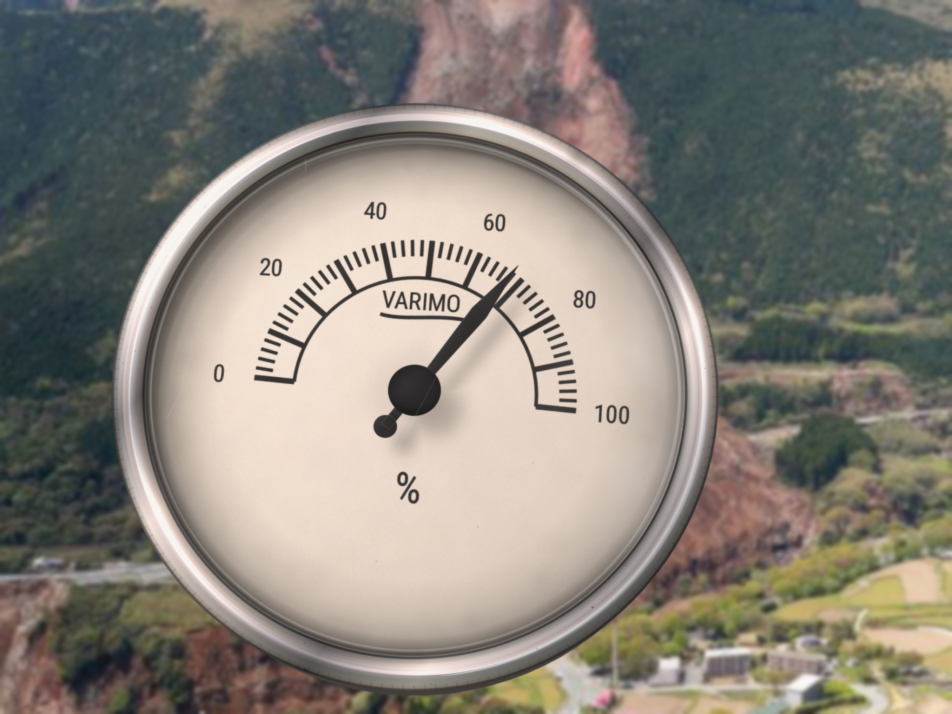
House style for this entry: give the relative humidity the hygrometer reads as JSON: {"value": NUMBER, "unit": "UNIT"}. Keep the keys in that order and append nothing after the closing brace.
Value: {"value": 68, "unit": "%"}
